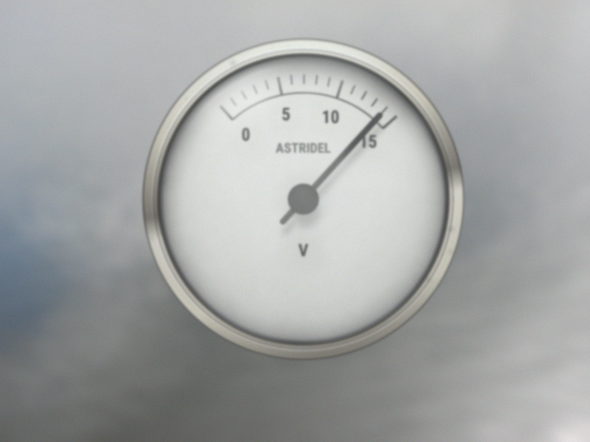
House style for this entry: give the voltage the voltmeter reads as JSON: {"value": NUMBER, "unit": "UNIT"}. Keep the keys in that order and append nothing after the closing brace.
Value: {"value": 14, "unit": "V"}
